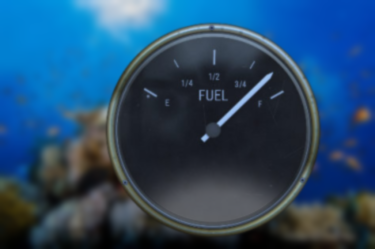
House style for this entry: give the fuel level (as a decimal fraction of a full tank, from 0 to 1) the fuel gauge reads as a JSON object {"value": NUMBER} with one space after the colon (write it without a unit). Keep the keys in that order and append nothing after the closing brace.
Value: {"value": 0.875}
